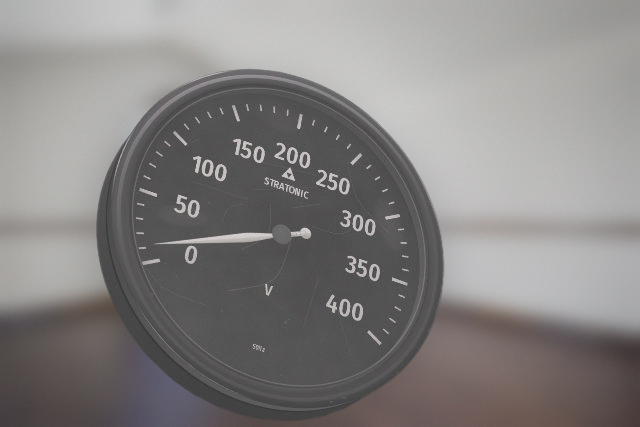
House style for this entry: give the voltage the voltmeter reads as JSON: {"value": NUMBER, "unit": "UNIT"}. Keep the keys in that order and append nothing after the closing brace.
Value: {"value": 10, "unit": "V"}
